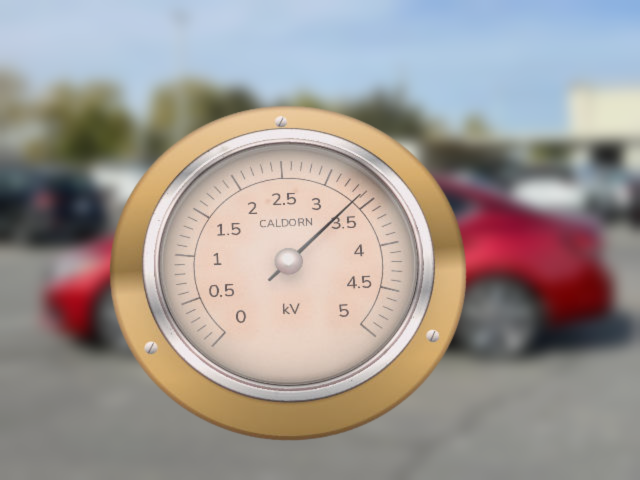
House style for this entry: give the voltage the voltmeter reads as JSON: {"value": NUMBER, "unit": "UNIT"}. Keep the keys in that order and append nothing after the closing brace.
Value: {"value": 3.4, "unit": "kV"}
